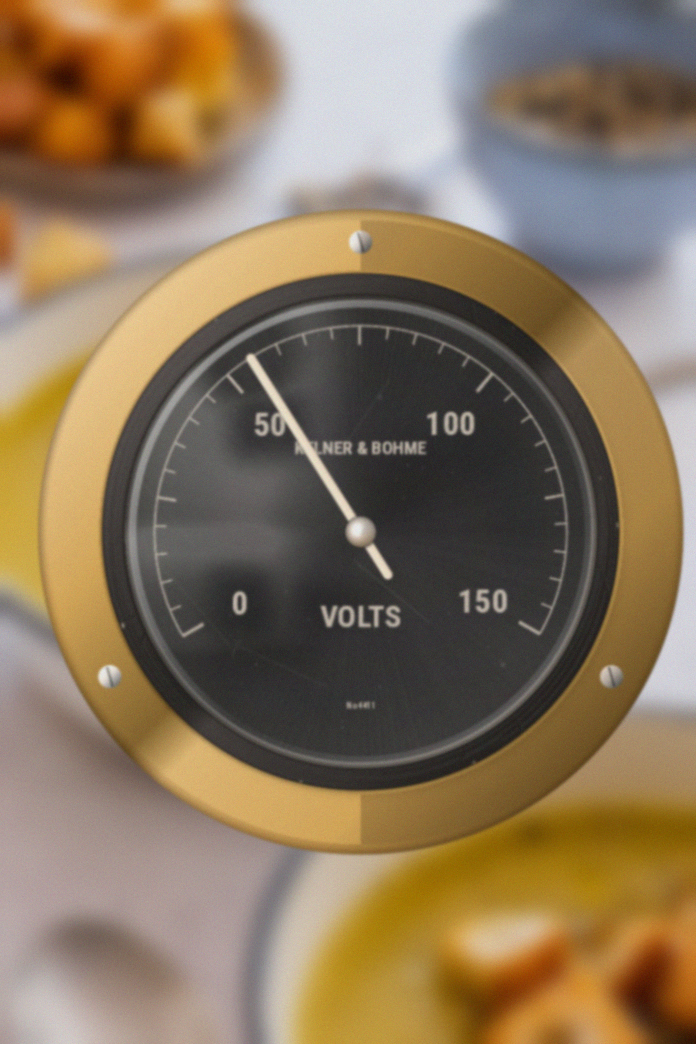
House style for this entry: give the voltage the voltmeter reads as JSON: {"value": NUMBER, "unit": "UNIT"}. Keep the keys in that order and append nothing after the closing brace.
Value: {"value": 55, "unit": "V"}
